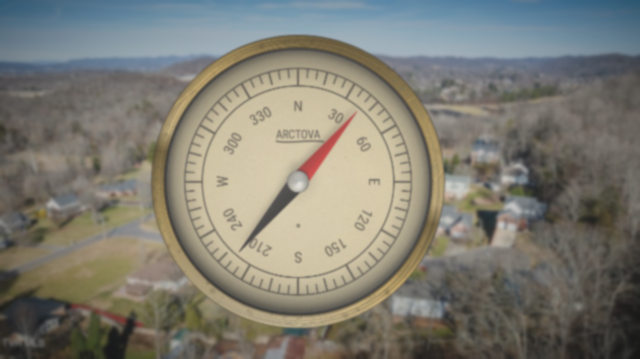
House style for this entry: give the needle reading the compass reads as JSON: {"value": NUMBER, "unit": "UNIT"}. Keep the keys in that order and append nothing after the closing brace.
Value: {"value": 40, "unit": "°"}
